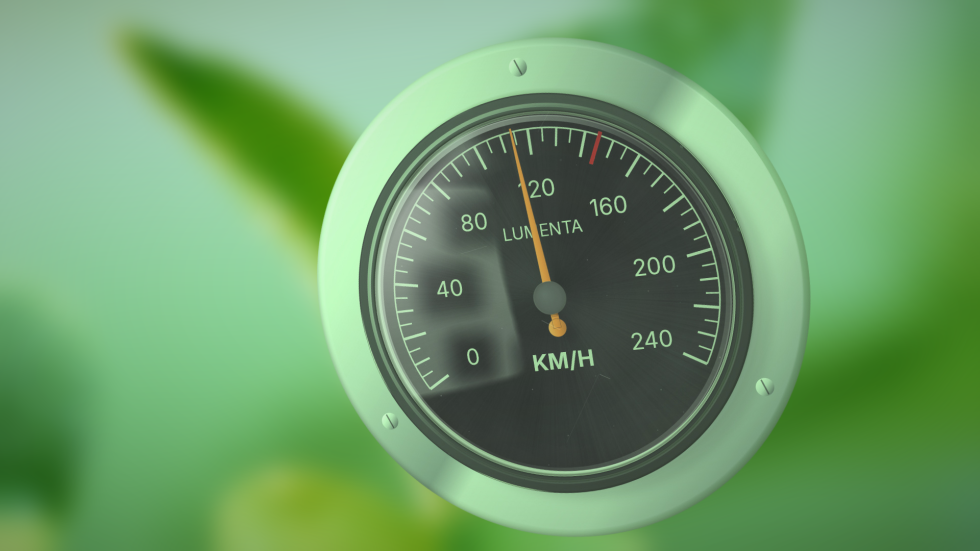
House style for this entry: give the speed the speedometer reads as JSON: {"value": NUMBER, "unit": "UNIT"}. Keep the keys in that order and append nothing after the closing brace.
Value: {"value": 115, "unit": "km/h"}
